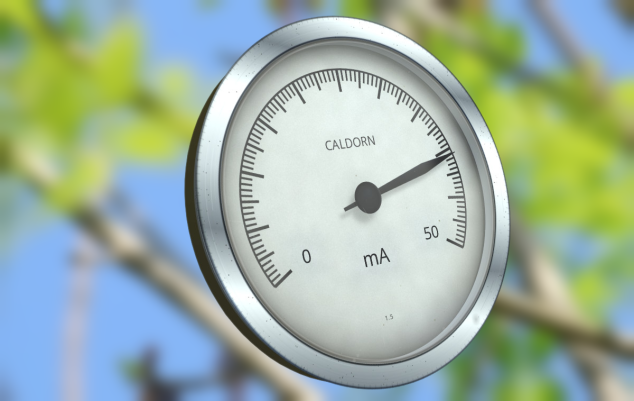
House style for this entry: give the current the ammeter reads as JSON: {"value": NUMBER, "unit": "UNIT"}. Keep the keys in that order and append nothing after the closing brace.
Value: {"value": 40.5, "unit": "mA"}
